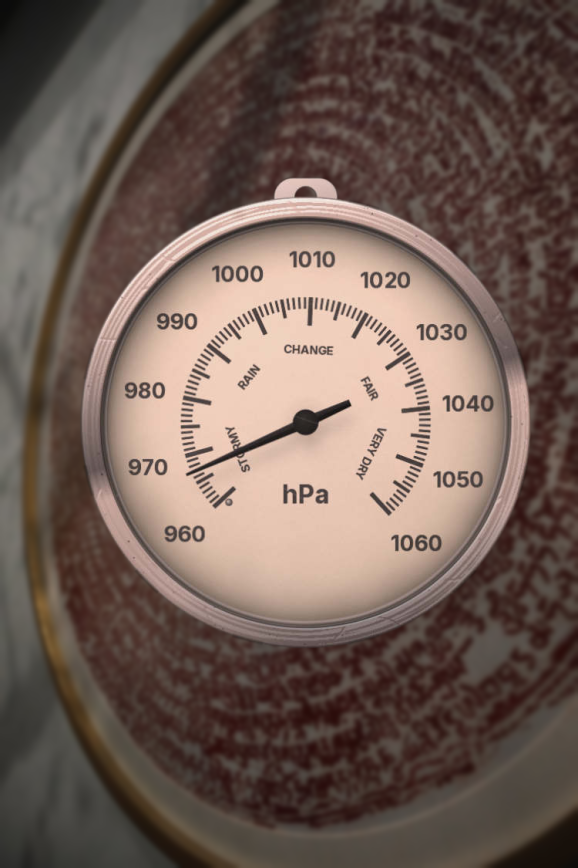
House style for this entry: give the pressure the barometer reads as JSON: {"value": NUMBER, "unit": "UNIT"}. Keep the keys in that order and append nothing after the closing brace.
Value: {"value": 967, "unit": "hPa"}
